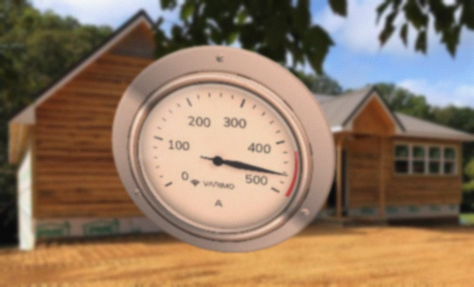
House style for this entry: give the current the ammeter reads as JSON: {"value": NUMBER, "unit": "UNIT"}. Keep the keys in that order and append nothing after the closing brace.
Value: {"value": 460, "unit": "A"}
